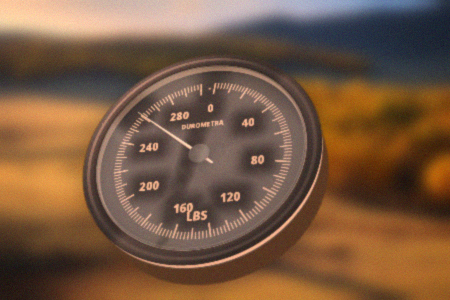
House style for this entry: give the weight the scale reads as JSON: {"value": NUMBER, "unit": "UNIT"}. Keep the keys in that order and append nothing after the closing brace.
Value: {"value": 260, "unit": "lb"}
